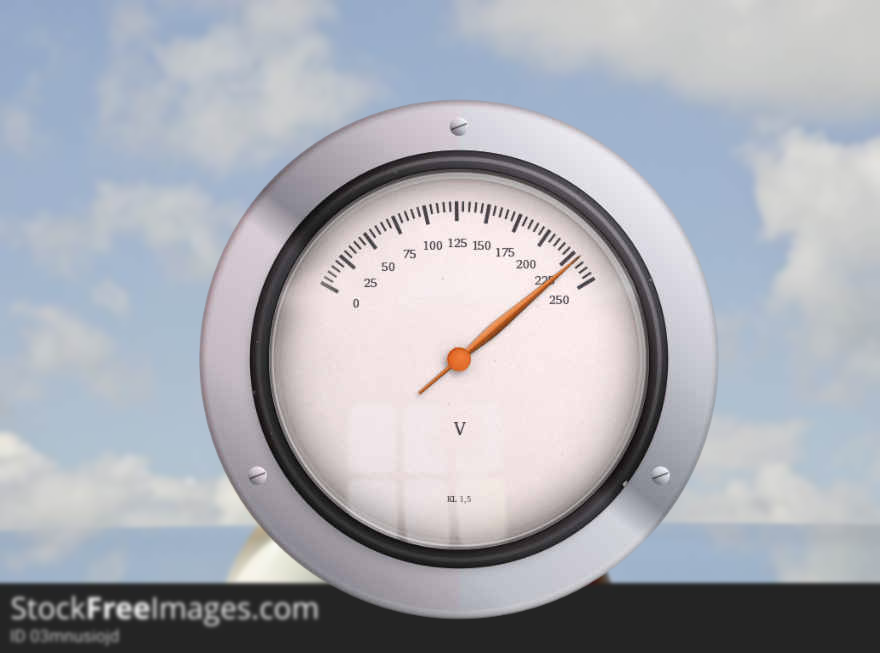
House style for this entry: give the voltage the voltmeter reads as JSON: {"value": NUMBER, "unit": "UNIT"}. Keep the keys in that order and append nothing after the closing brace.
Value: {"value": 230, "unit": "V"}
